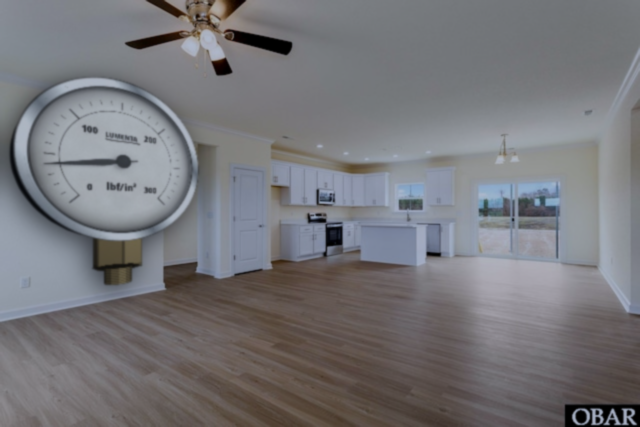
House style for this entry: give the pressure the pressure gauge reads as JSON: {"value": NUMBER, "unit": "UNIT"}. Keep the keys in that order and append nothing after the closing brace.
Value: {"value": 40, "unit": "psi"}
